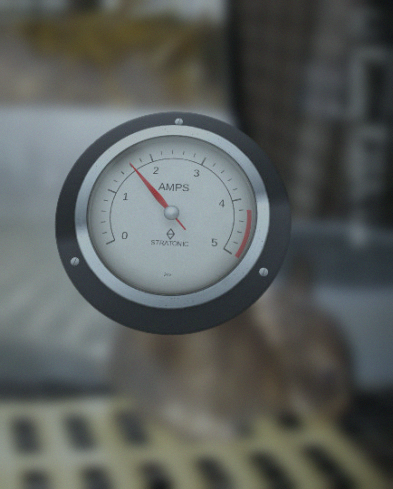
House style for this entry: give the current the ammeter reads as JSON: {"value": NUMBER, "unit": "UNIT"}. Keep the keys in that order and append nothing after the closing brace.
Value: {"value": 1.6, "unit": "A"}
